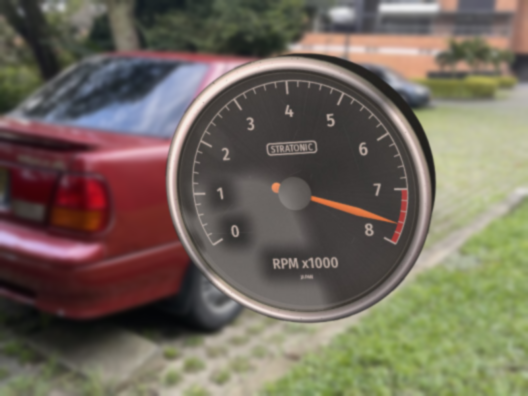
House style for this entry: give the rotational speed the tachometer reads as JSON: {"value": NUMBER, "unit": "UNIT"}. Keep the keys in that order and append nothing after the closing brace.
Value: {"value": 7600, "unit": "rpm"}
